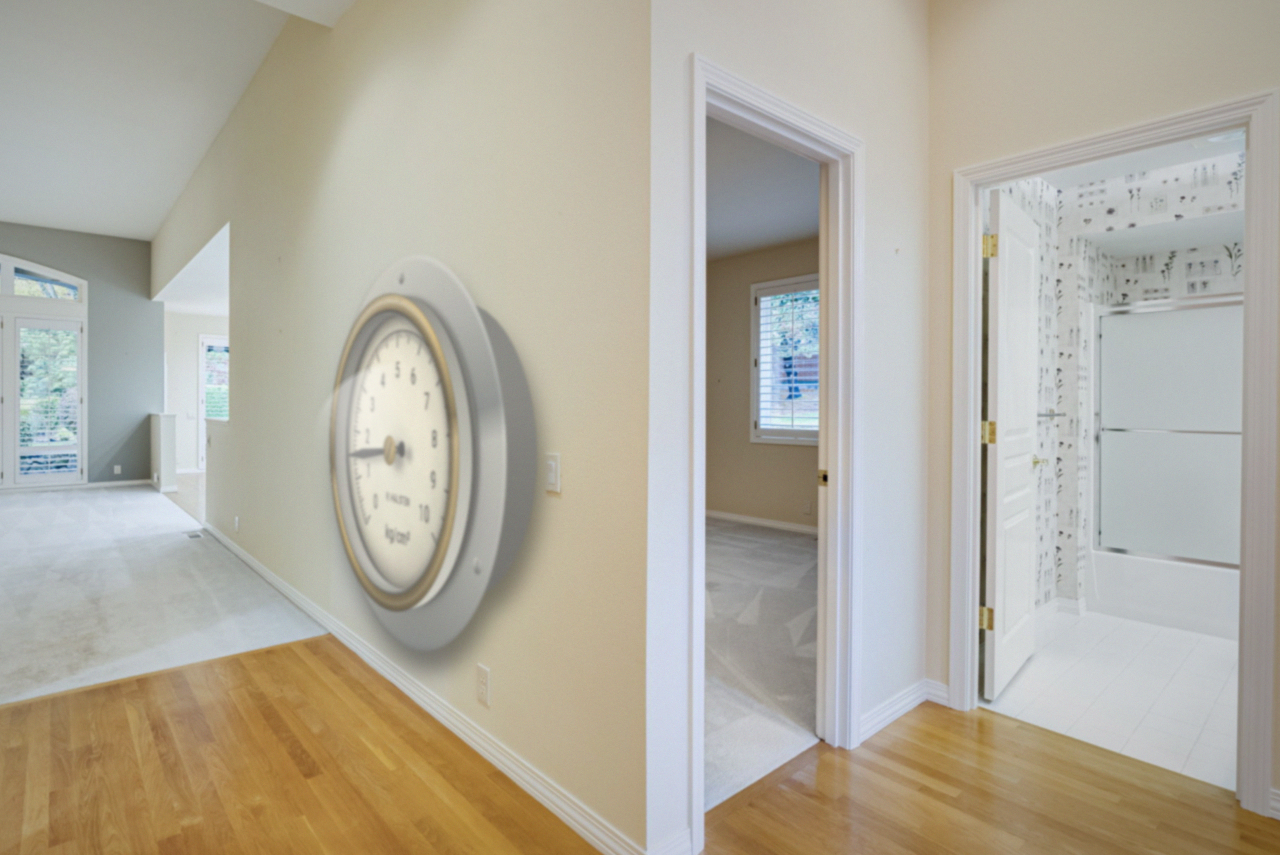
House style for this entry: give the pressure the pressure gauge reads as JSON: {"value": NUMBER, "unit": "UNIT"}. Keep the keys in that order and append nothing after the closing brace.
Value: {"value": 1.5, "unit": "kg/cm²"}
